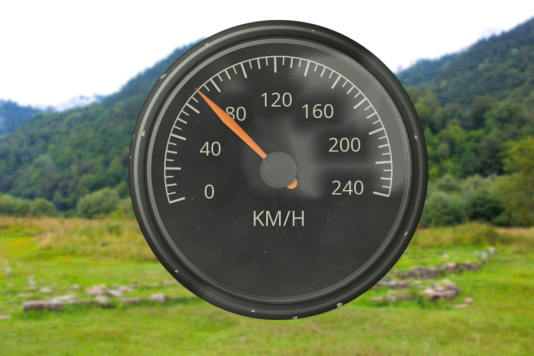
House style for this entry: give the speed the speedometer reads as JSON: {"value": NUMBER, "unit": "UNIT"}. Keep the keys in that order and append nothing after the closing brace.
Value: {"value": 70, "unit": "km/h"}
